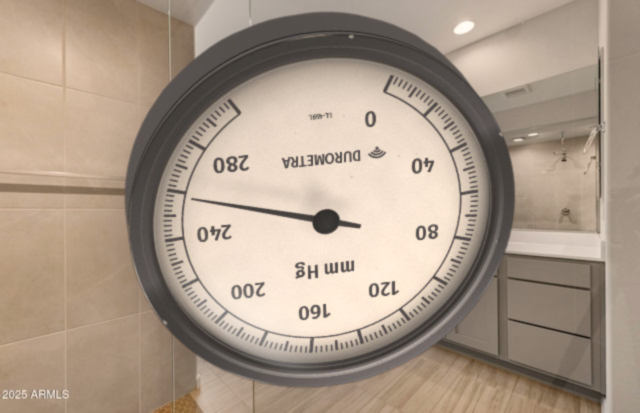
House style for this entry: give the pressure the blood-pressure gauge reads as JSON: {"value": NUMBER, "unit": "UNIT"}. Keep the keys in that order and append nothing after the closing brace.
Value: {"value": 260, "unit": "mmHg"}
